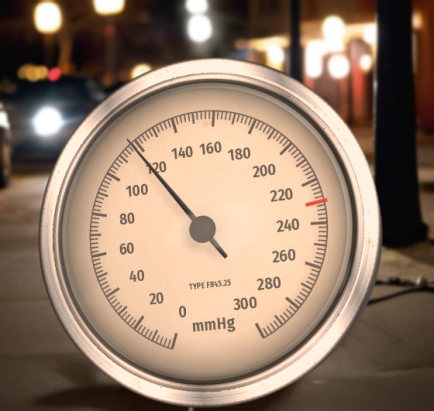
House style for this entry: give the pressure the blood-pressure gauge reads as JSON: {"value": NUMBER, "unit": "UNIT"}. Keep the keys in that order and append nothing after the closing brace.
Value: {"value": 118, "unit": "mmHg"}
